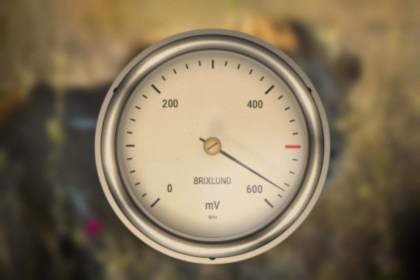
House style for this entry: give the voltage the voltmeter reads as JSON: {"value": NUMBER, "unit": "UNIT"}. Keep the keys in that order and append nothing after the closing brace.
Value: {"value": 570, "unit": "mV"}
